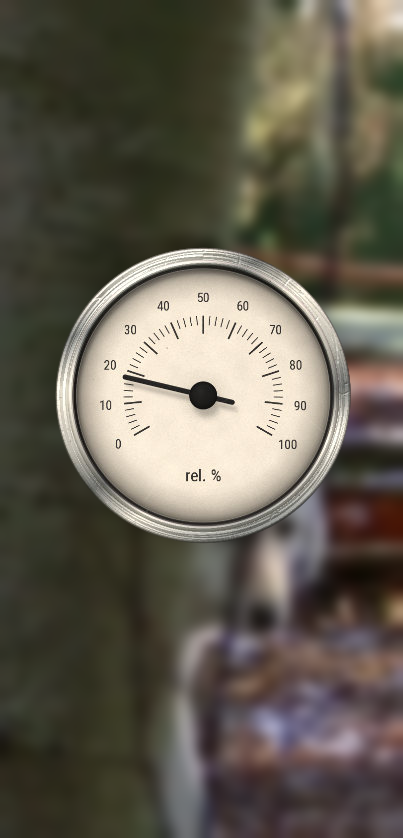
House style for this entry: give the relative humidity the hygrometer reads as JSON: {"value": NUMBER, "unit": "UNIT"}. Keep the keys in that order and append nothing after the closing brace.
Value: {"value": 18, "unit": "%"}
